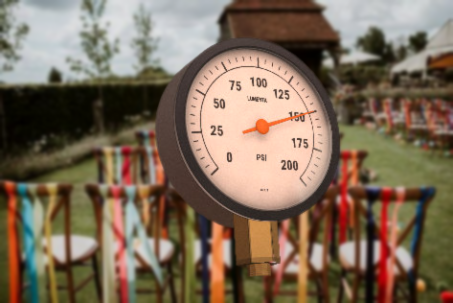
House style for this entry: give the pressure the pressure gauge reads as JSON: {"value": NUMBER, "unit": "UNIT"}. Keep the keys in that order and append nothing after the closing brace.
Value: {"value": 150, "unit": "psi"}
